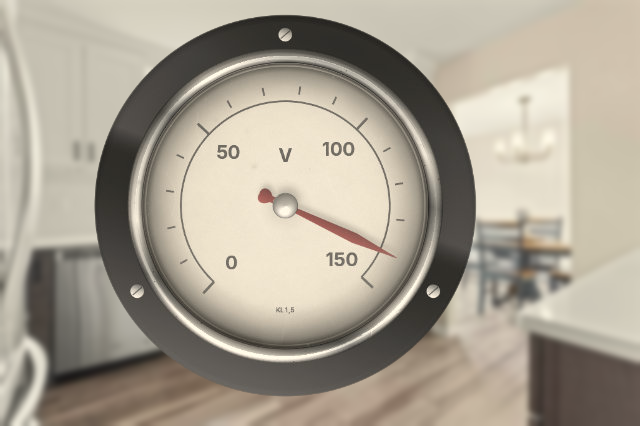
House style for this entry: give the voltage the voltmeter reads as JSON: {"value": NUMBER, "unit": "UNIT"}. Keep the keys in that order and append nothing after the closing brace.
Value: {"value": 140, "unit": "V"}
